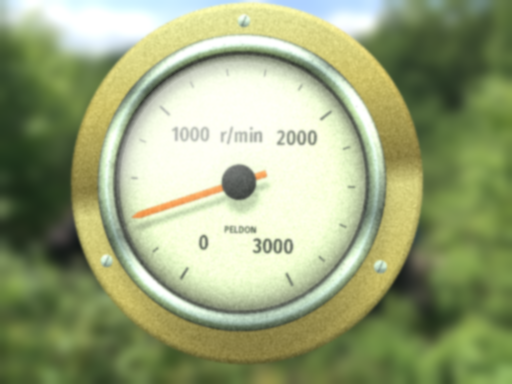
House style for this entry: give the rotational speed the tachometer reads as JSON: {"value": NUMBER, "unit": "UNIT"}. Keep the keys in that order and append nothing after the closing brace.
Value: {"value": 400, "unit": "rpm"}
